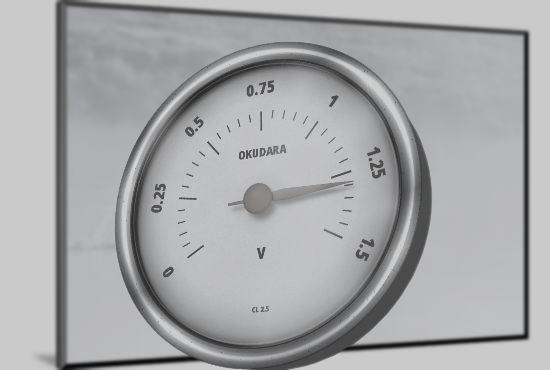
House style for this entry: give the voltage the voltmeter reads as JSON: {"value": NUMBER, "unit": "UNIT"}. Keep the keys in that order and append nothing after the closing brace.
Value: {"value": 1.3, "unit": "V"}
